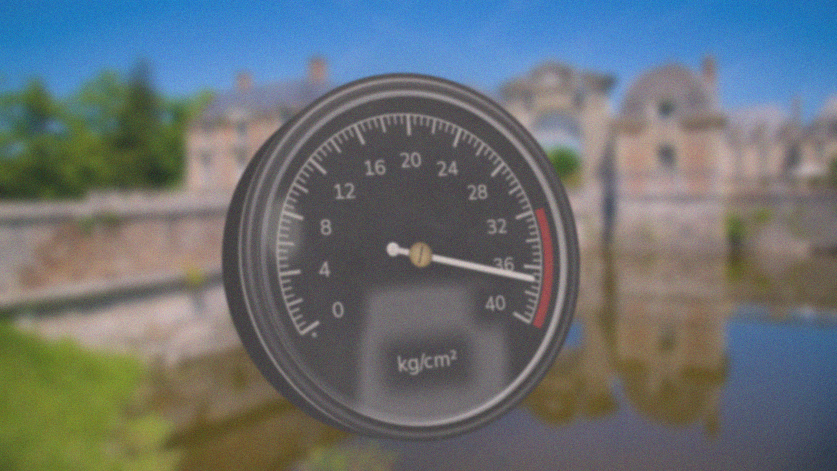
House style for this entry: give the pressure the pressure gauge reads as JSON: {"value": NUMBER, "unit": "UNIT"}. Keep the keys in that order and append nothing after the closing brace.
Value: {"value": 37, "unit": "kg/cm²"}
